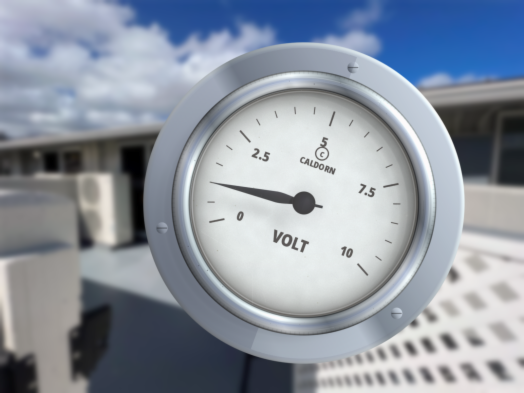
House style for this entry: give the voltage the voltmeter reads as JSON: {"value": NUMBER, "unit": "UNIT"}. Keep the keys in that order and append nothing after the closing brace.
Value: {"value": 1, "unit": "V"}
